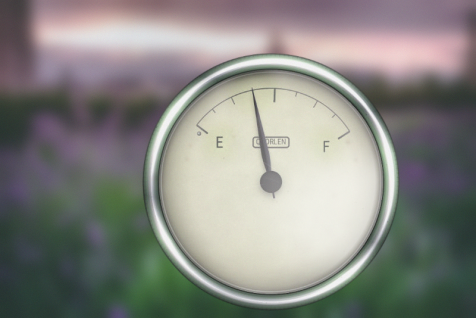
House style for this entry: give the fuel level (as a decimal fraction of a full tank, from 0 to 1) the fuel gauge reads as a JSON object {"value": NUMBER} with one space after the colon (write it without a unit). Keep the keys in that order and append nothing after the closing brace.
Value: {"value": 0.375}
